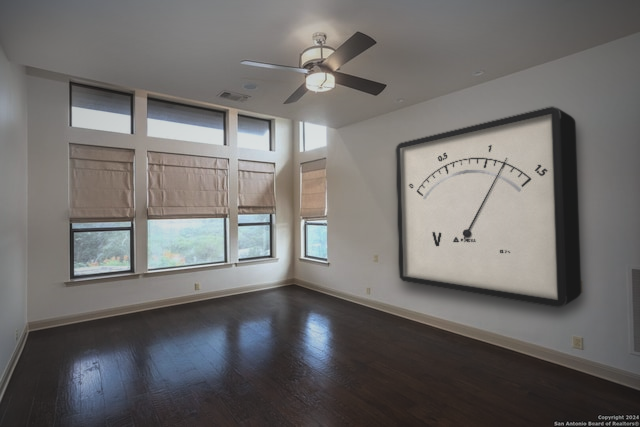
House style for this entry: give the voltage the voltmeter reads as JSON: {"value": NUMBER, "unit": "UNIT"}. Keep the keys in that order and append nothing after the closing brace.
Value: {"value": 1.2, "unit": "V"}
